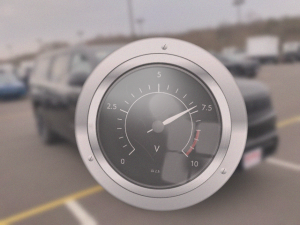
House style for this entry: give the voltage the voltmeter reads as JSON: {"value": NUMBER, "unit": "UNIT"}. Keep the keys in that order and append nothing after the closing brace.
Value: {"value": 7.25, "unit": "V"}
